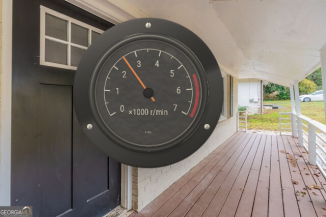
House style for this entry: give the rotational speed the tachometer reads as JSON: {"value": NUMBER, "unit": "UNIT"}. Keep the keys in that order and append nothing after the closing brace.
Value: {"value": 2500, "unit": "rpm"}
